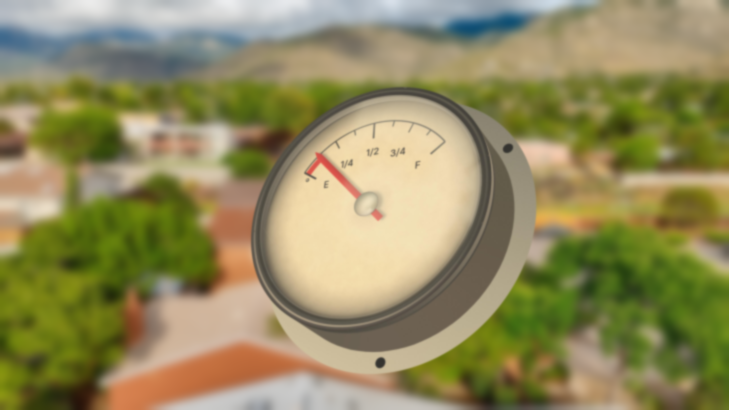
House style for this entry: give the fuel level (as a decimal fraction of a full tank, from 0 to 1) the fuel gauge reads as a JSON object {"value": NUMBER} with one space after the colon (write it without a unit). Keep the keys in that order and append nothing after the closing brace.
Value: {"value": 0.125}
